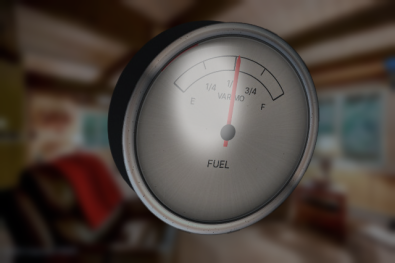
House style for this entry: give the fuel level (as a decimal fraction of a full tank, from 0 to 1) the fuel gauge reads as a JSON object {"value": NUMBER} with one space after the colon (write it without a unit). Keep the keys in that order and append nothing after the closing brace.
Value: {"value": 0.5}
